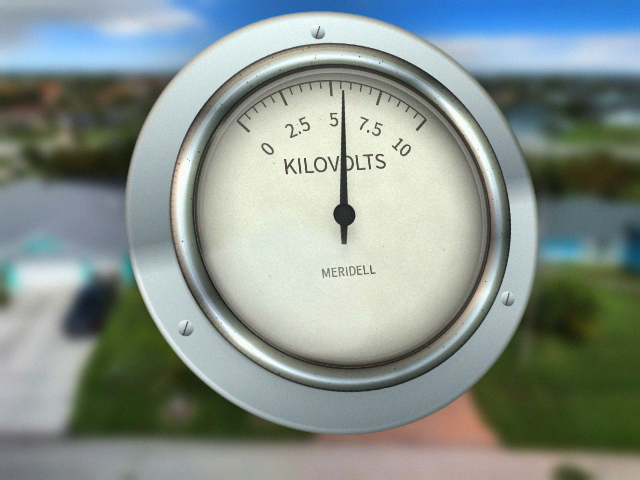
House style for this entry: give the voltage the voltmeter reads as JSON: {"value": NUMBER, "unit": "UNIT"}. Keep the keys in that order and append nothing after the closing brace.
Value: {"value": 5.5, "unit": "kV"}
